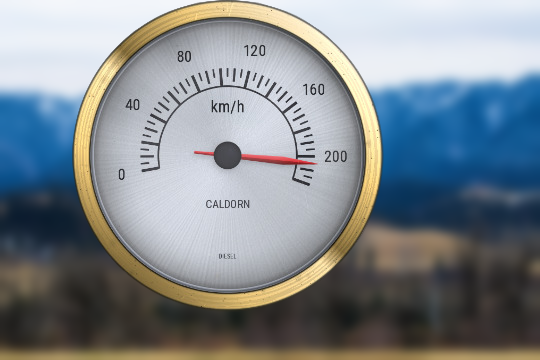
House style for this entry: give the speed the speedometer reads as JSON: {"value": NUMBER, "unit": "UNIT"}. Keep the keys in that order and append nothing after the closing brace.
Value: {"value": 205, "unit": "km/h"}
